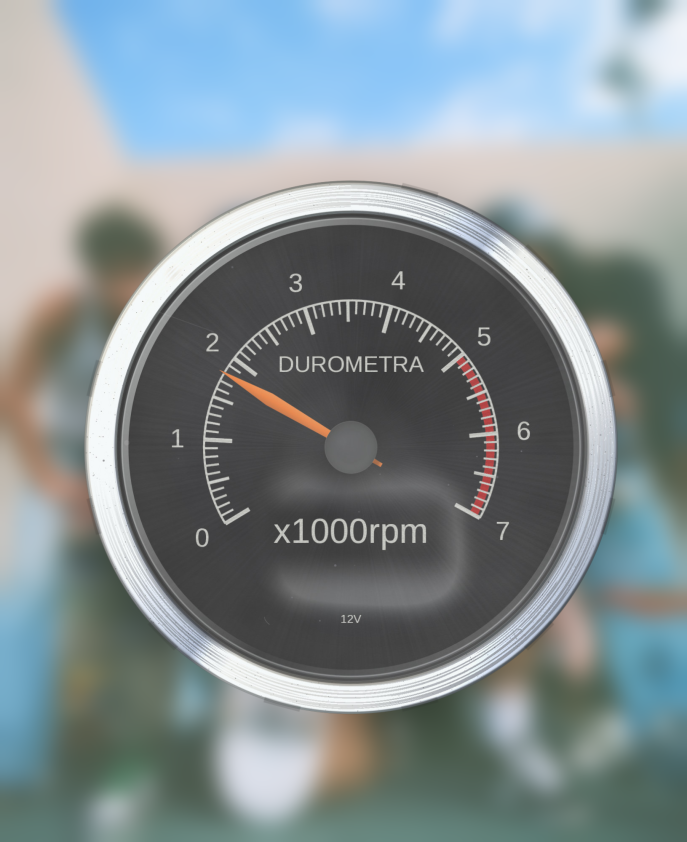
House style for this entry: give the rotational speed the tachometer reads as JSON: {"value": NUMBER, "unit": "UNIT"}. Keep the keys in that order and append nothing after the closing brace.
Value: {"value": 1800, "unit": "rpm"}
